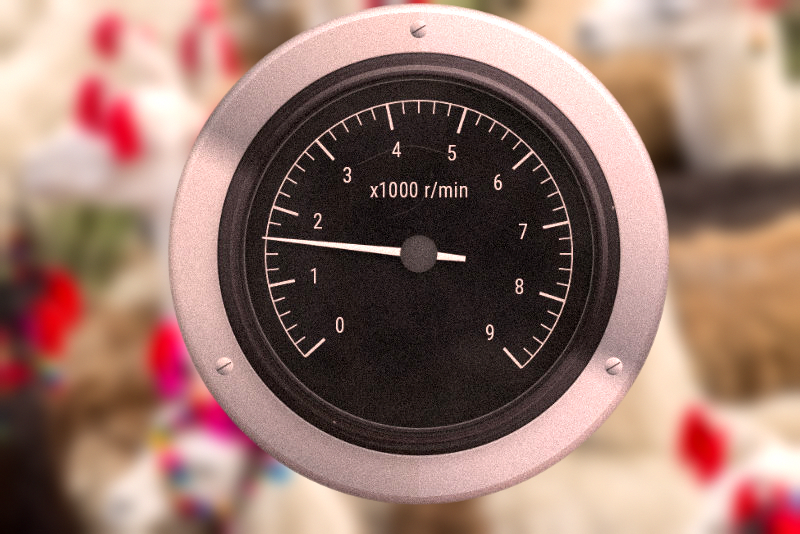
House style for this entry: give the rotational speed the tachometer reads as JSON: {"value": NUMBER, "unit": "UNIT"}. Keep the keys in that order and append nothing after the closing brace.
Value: {"value": 1600, "unit": "rpm"}
